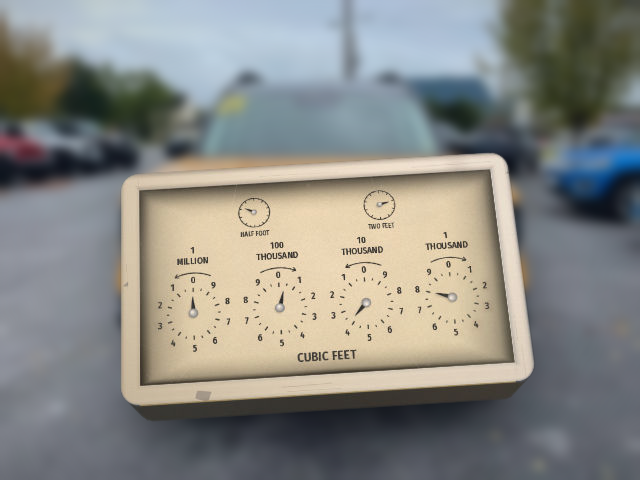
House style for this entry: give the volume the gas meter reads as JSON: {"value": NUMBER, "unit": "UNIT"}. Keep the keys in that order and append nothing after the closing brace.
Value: {"value": 3800, "unit": "ft³"}
